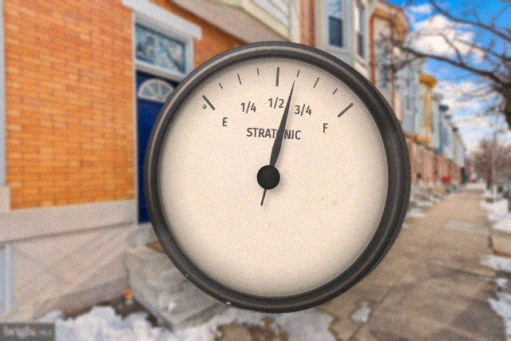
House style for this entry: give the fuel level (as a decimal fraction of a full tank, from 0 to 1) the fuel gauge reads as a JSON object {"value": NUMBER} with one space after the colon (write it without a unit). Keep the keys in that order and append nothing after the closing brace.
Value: {"value": 0.625}
